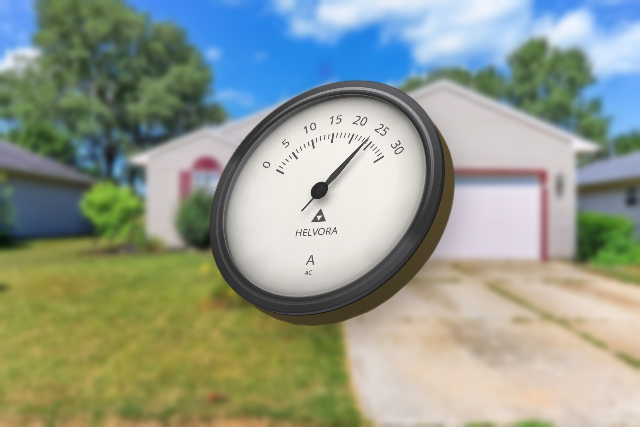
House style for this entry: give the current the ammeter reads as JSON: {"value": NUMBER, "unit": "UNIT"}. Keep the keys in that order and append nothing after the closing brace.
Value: {"value": 25, "unit": "A"}
